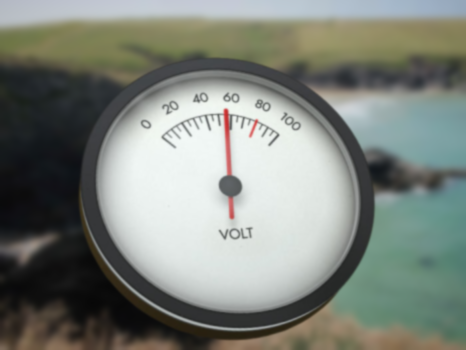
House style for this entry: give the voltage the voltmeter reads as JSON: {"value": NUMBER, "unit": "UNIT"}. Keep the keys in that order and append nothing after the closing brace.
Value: {"value": 55, "unit": "V"}
